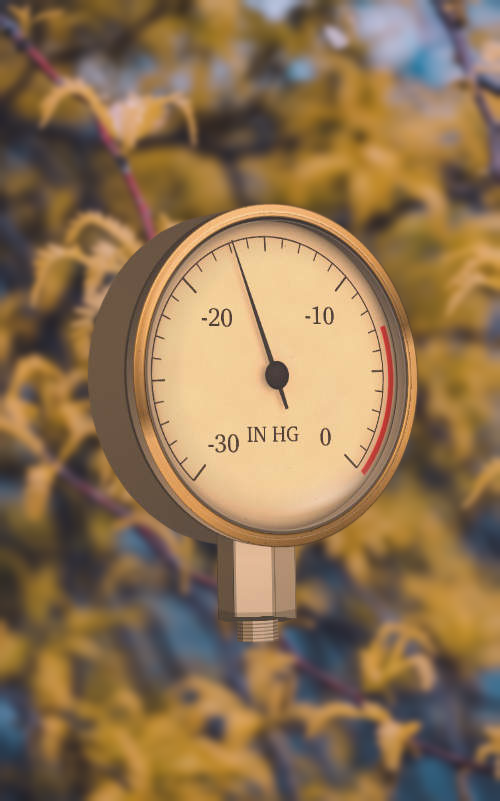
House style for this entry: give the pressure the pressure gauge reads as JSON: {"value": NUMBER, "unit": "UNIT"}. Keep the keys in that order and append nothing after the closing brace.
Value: {"value": -17, "unit": "inHg"}
